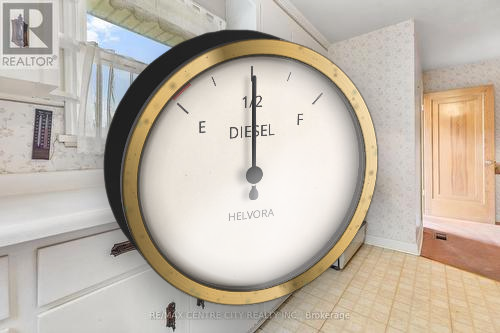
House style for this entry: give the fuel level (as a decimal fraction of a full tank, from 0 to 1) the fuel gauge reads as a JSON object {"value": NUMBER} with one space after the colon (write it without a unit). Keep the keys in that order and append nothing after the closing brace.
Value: {"value": 0.5}
